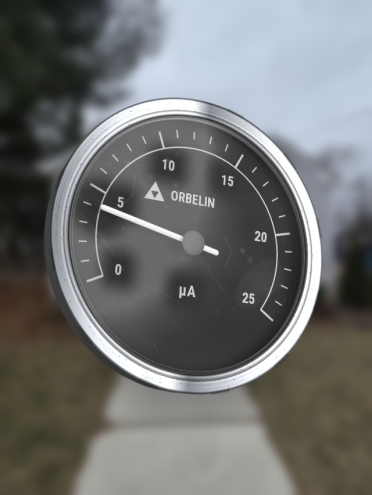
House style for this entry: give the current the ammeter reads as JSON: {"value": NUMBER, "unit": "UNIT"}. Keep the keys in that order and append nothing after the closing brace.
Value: {"value": 4, "unit": "µA"}
